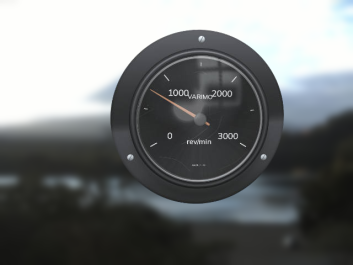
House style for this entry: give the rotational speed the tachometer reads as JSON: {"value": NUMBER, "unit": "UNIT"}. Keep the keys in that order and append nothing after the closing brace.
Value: {"value": 750, "unit": "rpm"}
